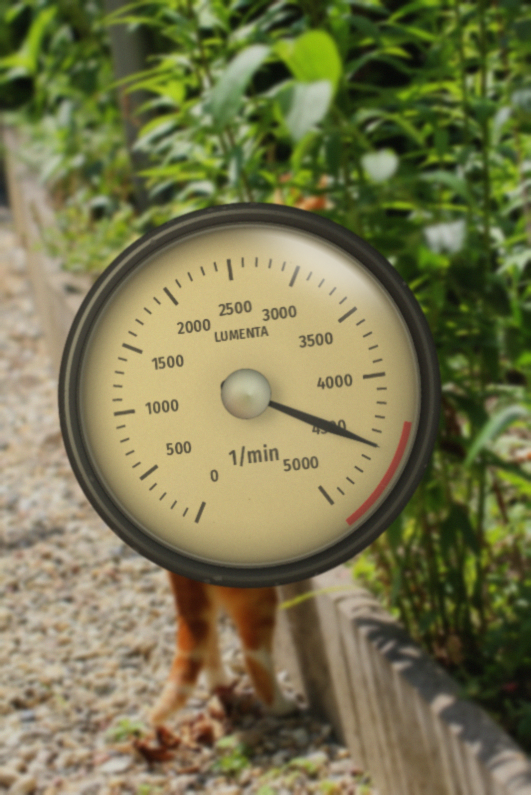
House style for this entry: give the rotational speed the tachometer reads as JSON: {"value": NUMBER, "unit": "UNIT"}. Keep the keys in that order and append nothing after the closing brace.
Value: {"value": 4500, "unit": "rpm"}
